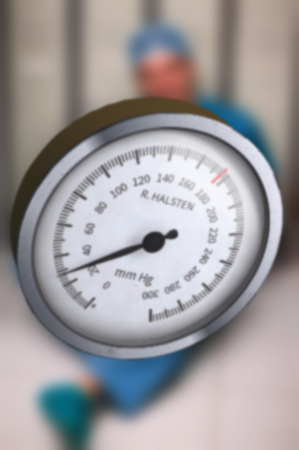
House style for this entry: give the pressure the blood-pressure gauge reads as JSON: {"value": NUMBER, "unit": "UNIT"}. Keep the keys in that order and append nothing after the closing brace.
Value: {"value": 30, "unit": "mmHg"}
